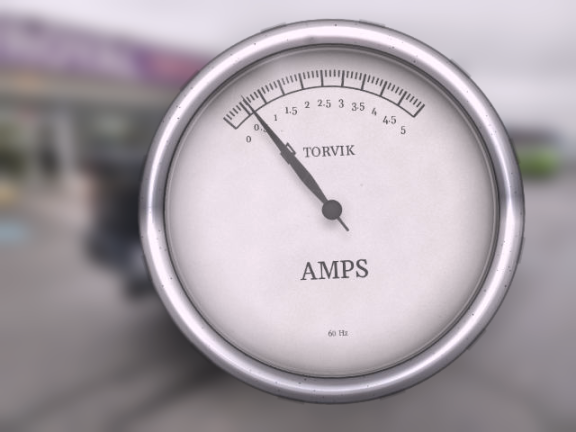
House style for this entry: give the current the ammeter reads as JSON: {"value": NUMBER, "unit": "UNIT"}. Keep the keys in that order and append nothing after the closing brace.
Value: {"value": 0.6, "unit": "A"}
